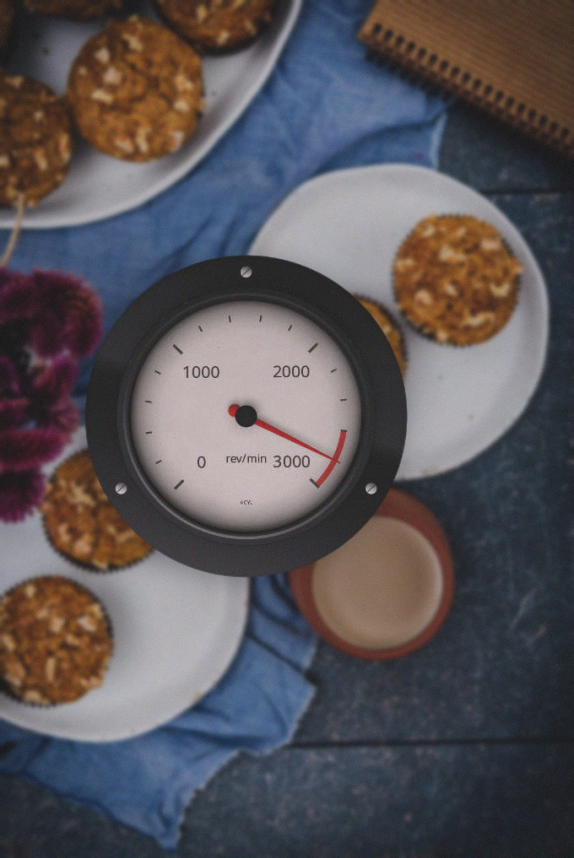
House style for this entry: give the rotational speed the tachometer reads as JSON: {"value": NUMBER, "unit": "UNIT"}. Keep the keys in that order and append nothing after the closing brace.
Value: {"value": 2800, "unit": "rpm"}
